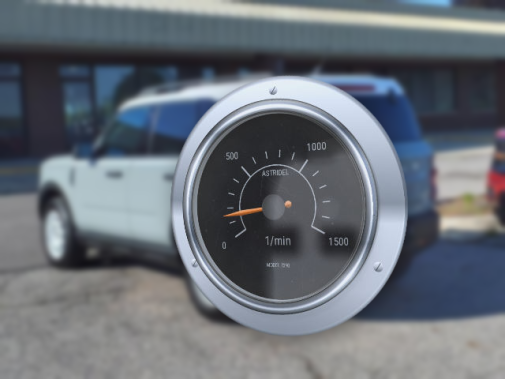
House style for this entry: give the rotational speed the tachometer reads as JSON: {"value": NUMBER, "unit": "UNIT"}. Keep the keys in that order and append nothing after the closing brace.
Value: {"value": 150, "unit": "rpm"}
